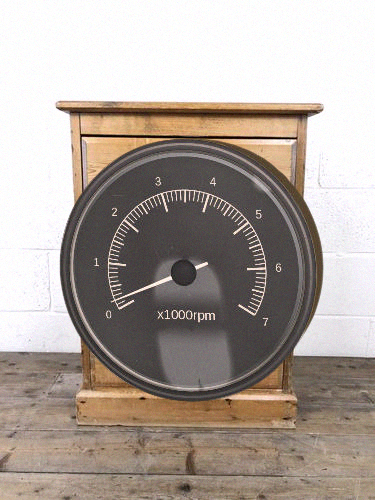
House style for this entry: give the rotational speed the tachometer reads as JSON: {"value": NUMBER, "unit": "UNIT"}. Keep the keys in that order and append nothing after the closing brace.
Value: {"value": 200, "unit": "rpm"}
